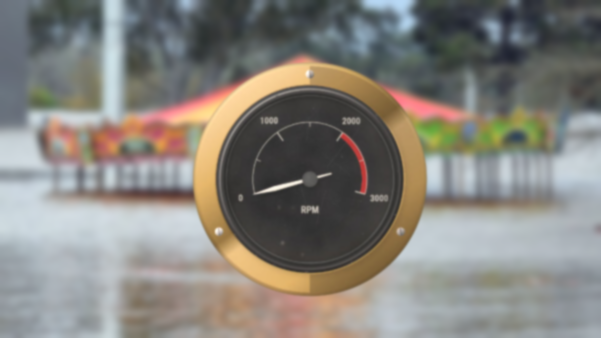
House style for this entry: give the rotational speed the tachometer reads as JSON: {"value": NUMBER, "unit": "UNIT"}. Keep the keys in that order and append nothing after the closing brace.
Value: {"value": 0, "unit": "rpm"}
